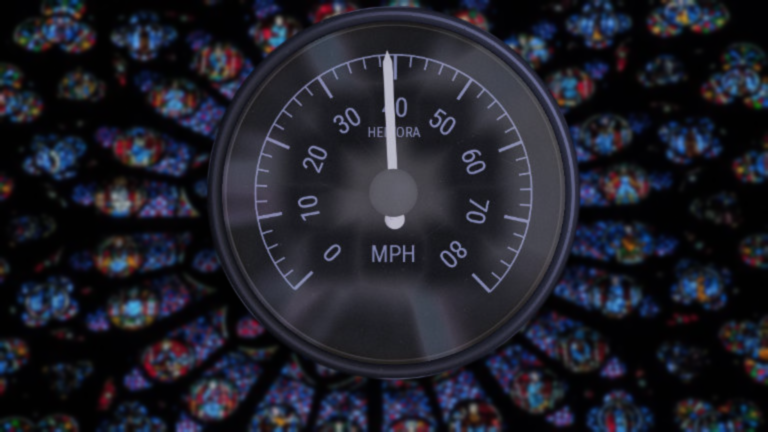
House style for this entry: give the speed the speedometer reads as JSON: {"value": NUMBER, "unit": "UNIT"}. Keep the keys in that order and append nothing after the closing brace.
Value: {"value": 39, "unit": "mph"}
